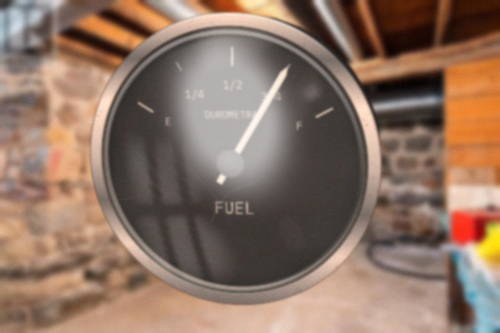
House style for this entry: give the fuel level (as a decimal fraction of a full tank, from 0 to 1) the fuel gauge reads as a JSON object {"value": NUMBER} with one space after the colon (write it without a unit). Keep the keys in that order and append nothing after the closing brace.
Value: {"value": 0.75}
